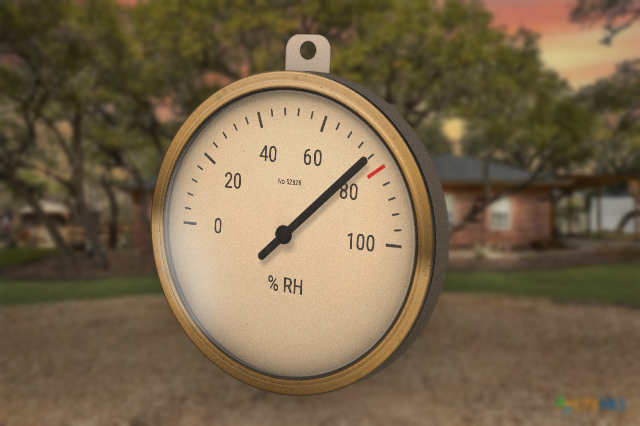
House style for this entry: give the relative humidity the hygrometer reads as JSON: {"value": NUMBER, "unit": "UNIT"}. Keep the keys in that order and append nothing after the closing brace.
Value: {"value": 76, "unit": "%"}
